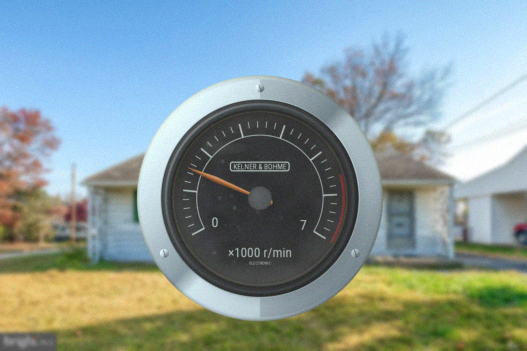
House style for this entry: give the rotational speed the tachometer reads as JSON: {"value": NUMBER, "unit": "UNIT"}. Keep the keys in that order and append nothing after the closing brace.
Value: {"value": 1500, "unit": "rpm"}
